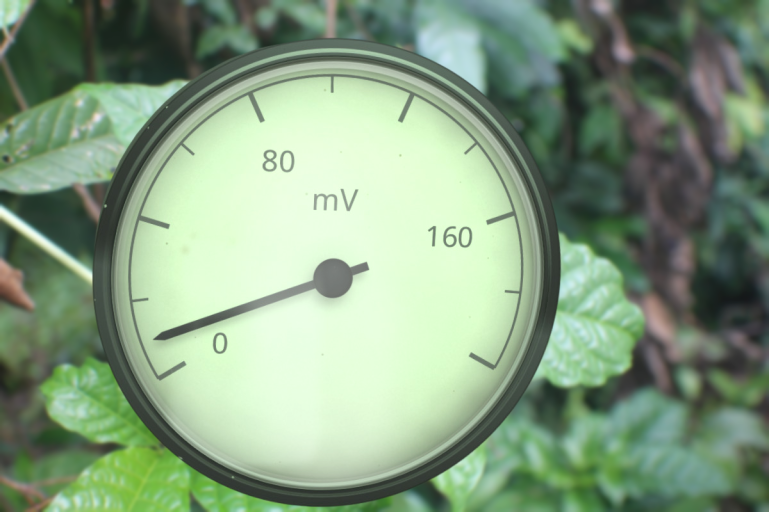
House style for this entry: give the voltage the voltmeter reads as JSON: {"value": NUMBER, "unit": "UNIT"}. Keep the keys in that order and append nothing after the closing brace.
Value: {"value": 10, "unit": "mV"}
